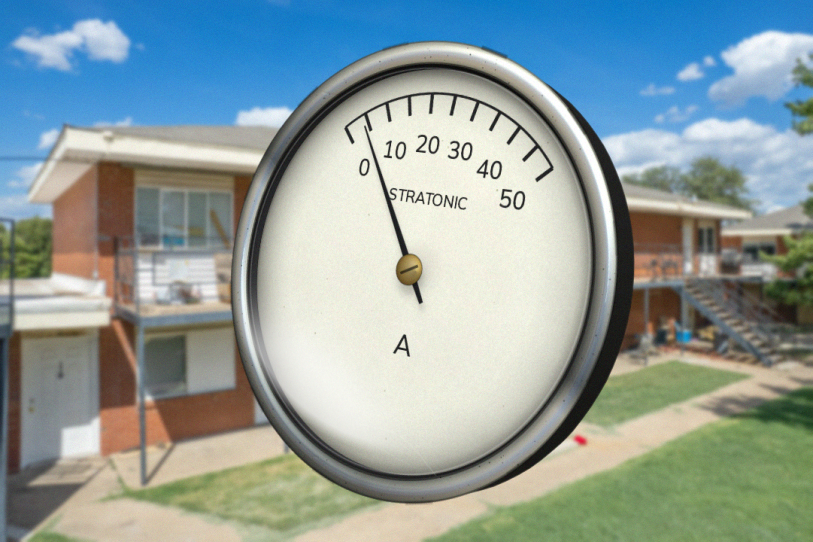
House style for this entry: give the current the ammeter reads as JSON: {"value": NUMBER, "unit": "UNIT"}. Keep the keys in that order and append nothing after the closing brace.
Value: {"value": 5, "unit": "A"}
